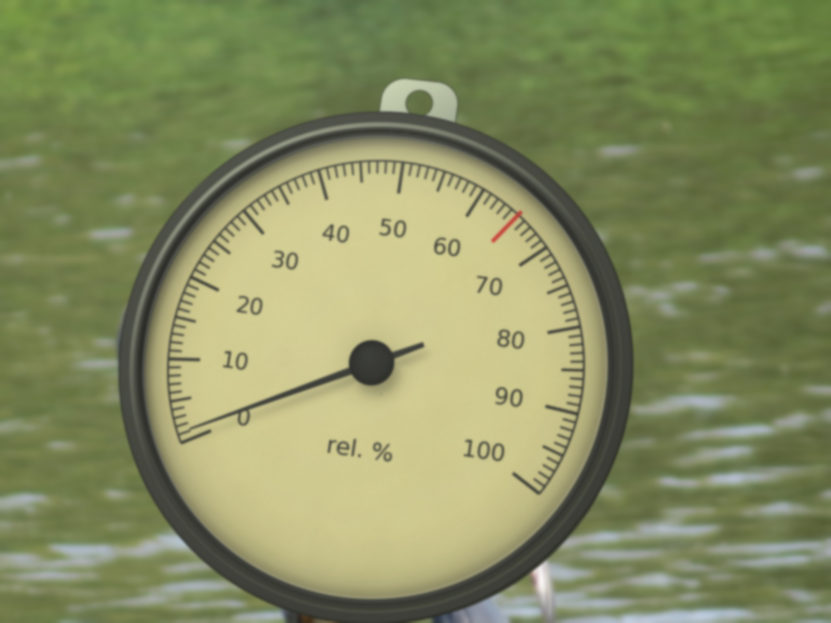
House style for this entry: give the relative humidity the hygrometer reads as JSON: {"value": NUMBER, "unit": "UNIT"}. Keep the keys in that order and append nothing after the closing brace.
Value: {"value": 1, "unit": "%"}
